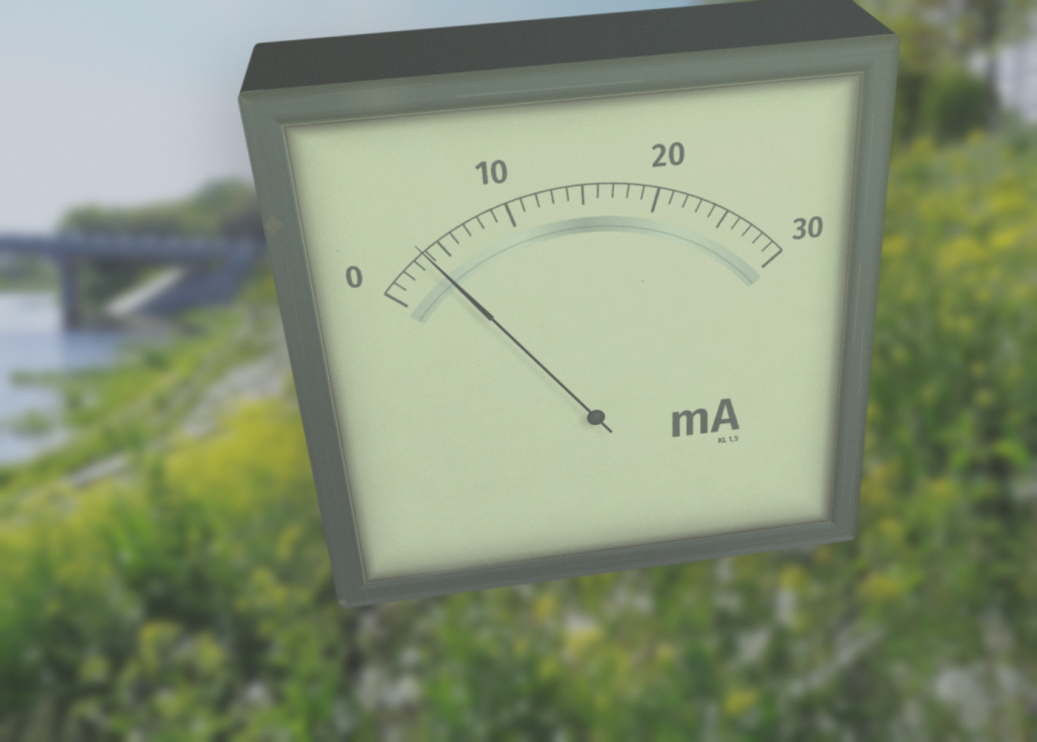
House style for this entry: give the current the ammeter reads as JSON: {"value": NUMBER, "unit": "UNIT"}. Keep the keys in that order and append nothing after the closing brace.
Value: {"value": 4, "unit": "mA"}
